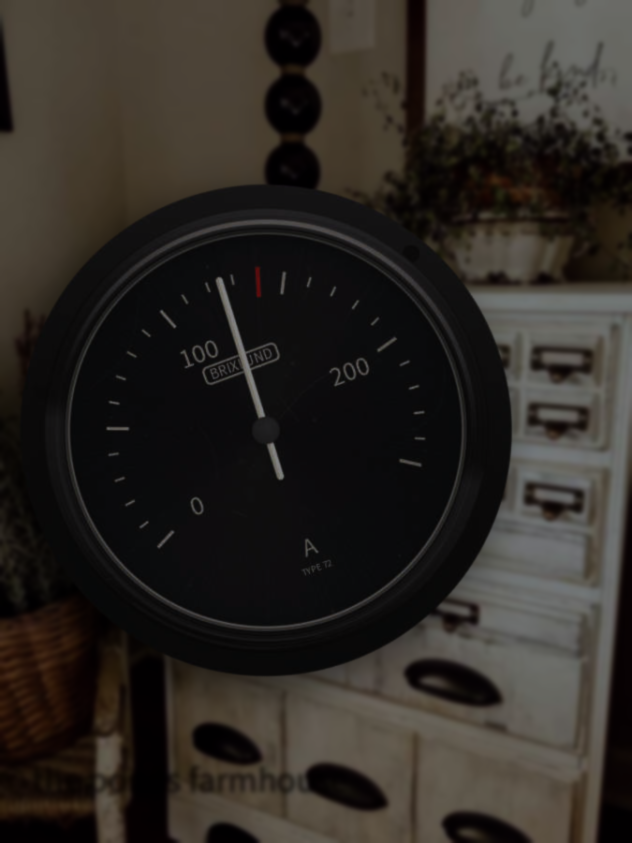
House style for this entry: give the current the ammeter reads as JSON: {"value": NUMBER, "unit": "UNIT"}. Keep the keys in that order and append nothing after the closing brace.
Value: {"value": 125, "unit": "A"}
